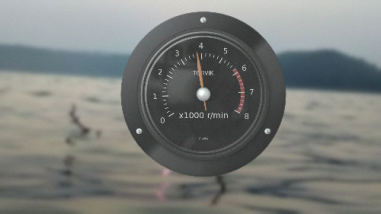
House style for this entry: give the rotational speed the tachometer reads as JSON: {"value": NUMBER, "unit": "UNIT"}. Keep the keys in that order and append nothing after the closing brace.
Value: {"value": 3800, "unit": "rpm"}
